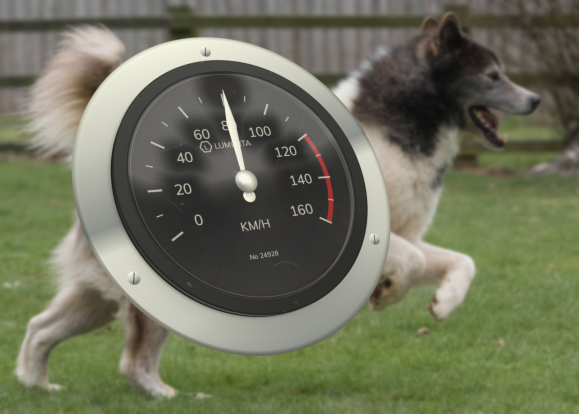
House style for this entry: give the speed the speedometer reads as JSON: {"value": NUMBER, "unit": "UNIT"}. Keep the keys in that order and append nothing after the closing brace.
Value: {"value": 80, "unit": "km/h"}
